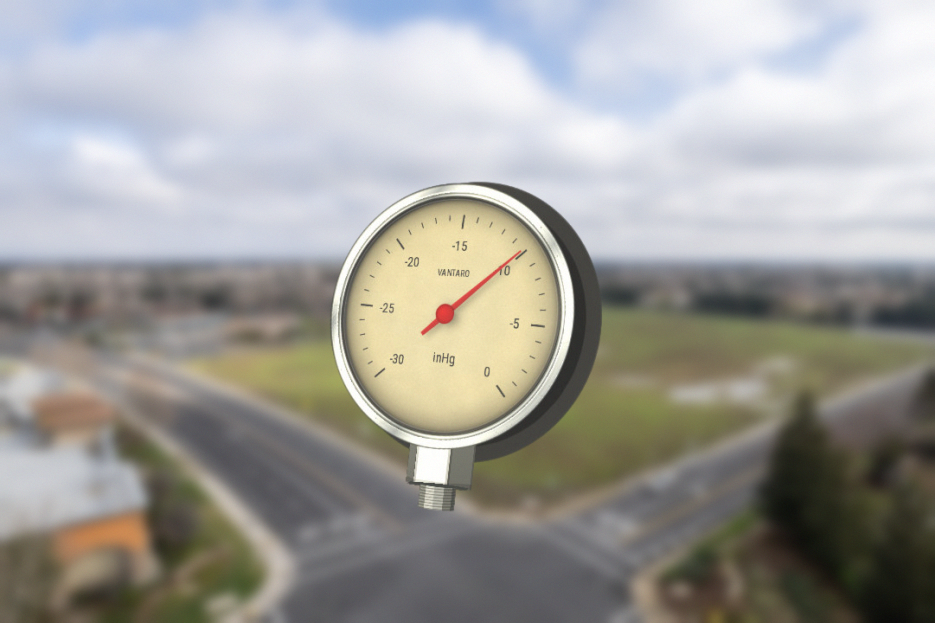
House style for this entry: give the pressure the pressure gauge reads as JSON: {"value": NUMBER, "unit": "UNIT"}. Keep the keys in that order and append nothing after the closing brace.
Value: {"value": -10, "unit": "inHg"}
